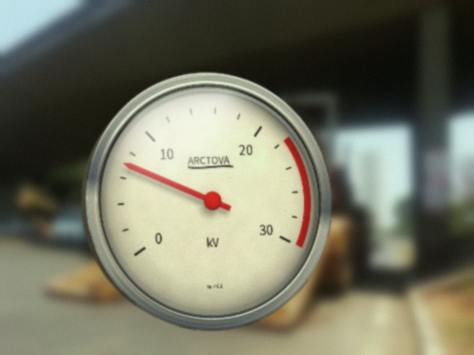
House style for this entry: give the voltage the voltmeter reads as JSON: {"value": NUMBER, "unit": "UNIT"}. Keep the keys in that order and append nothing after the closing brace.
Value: {"value": 7, "unit": "kV"}
